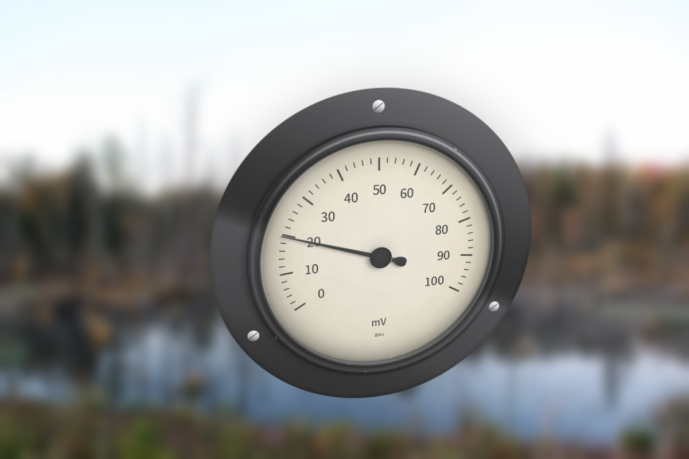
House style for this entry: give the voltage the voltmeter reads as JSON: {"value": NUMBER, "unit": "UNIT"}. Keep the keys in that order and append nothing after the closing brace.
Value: {"value": 20, "unit": "mV"}
